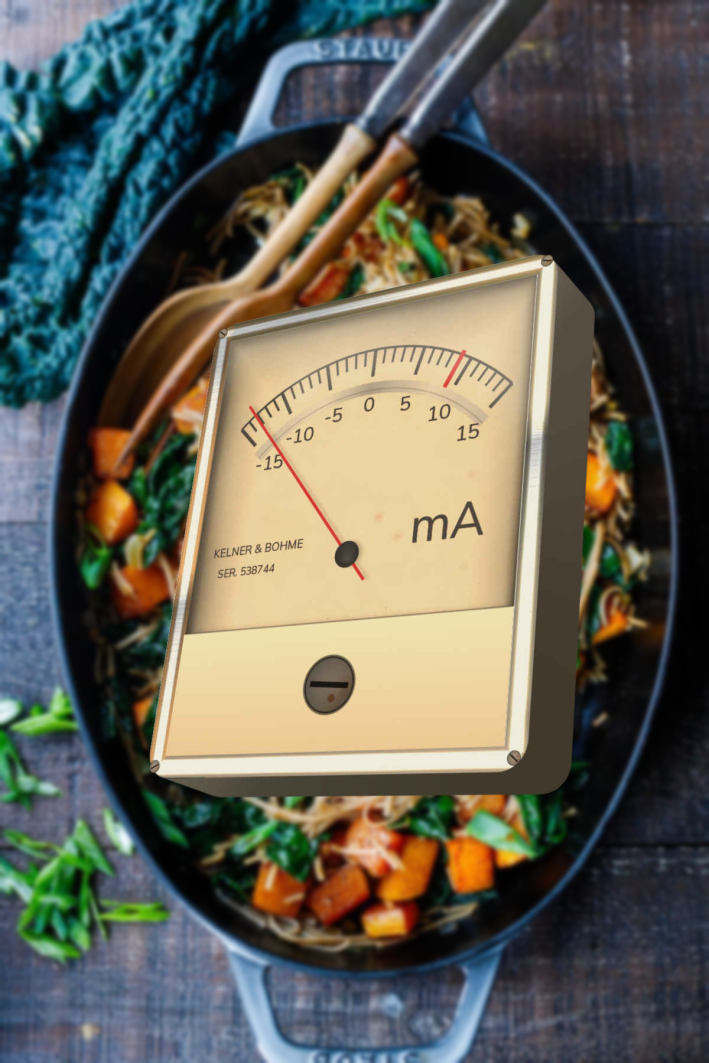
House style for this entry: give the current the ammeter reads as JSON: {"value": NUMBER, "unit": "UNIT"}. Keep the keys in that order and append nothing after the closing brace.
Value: {"value": -13, "unit": "mA"}
